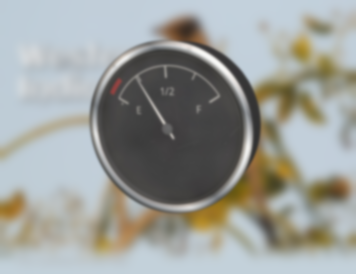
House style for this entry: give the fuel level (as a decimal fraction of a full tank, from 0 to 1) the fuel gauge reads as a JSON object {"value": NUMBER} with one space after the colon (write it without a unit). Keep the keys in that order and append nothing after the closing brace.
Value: {"value": 0.25}
